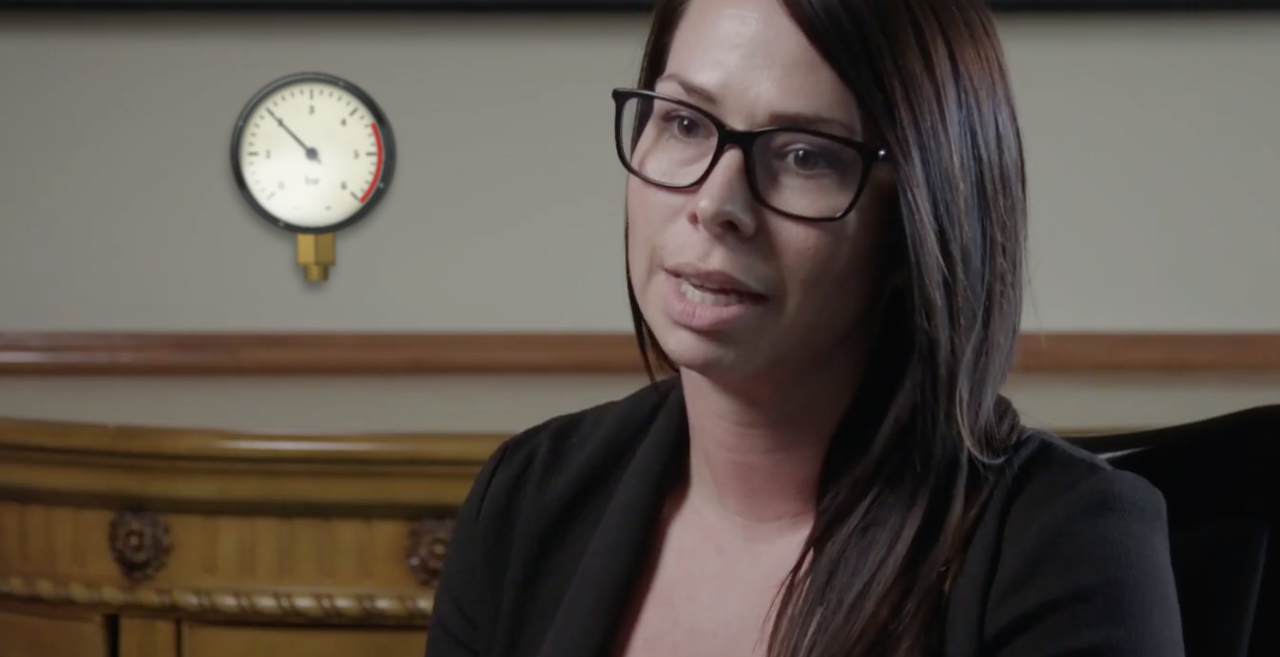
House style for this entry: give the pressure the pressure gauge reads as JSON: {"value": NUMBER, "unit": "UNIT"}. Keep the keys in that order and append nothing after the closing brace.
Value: {"value": 2, "unit": "bar"}
